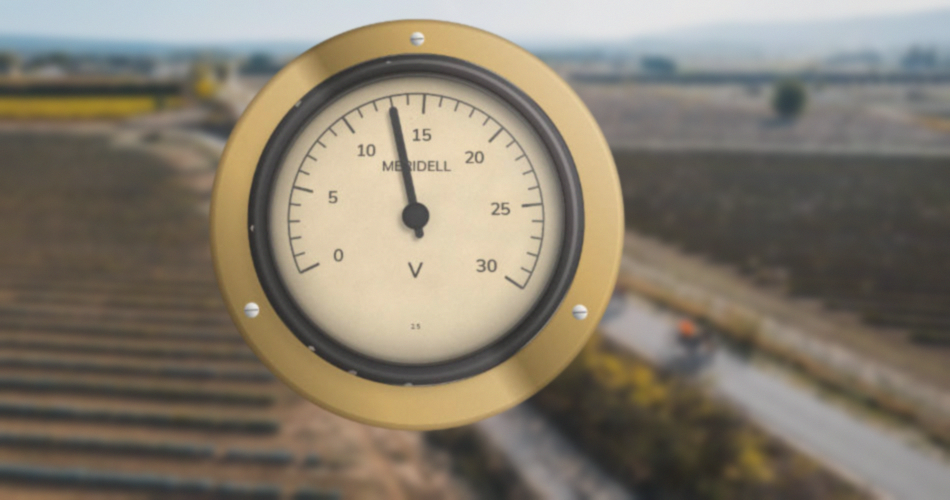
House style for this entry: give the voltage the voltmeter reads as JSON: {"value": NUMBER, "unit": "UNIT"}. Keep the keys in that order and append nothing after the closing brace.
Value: {"value": 13, "unit": "V"}
